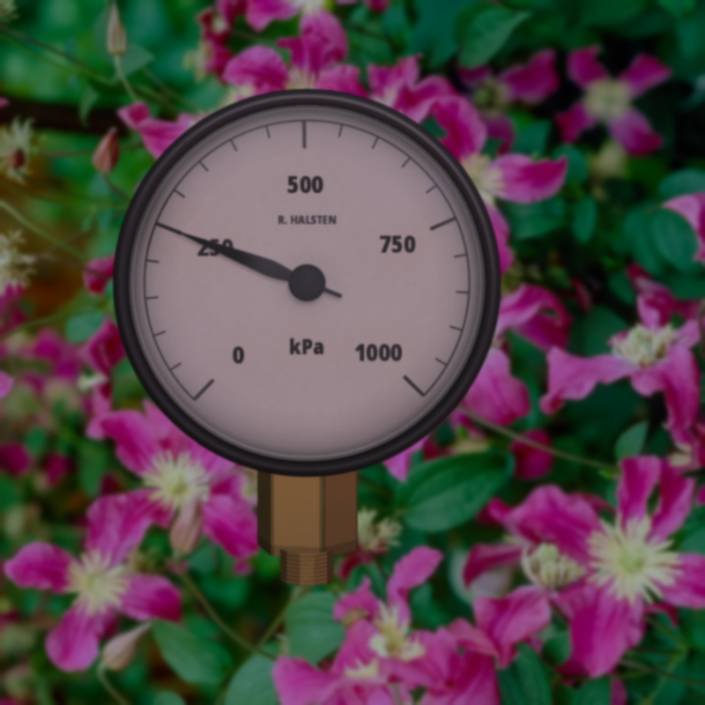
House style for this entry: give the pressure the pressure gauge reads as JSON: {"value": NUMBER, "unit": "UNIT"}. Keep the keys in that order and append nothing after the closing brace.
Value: {"value": 250, "unit": "kPa"}
